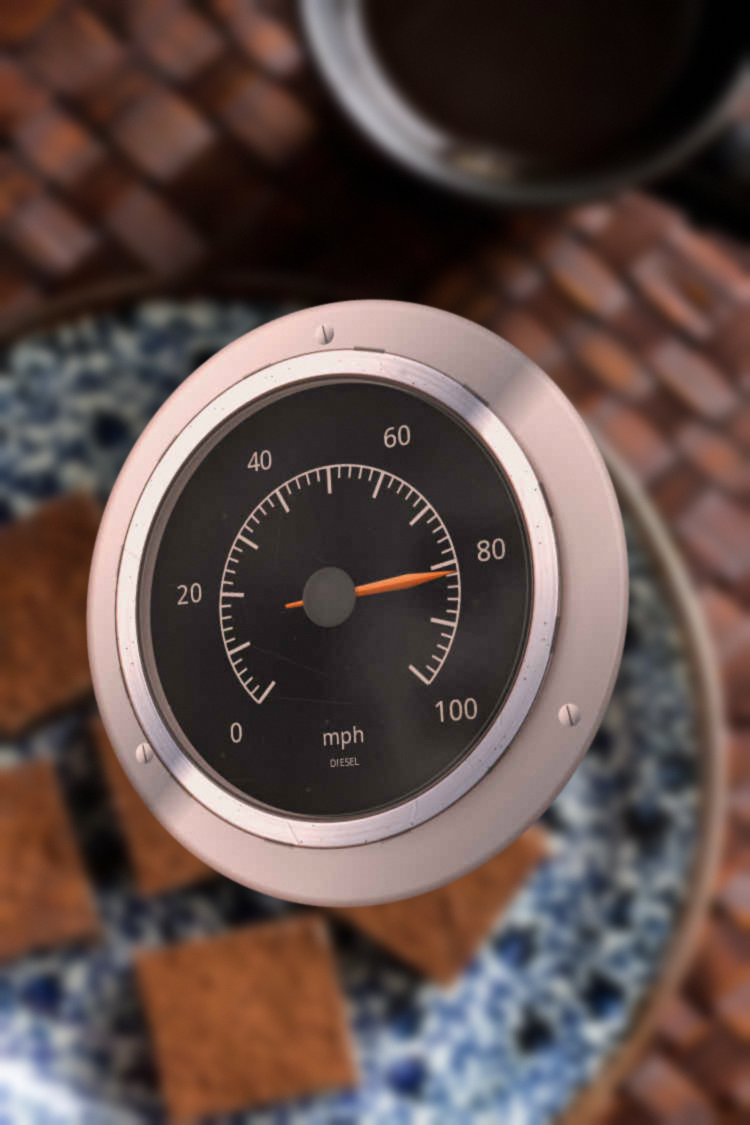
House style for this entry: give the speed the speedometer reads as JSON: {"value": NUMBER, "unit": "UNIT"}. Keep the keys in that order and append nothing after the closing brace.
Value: {"value": 82, "unit": "mph"}
